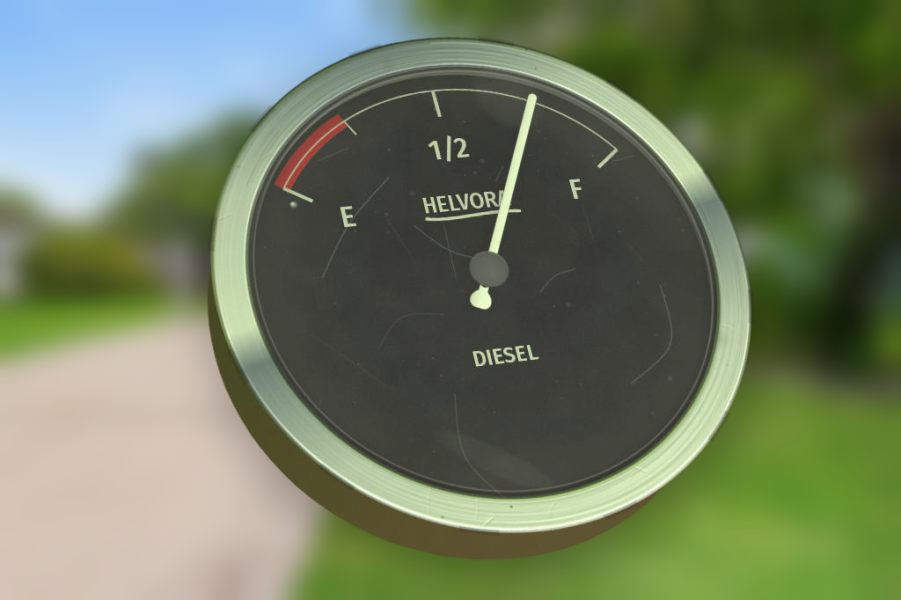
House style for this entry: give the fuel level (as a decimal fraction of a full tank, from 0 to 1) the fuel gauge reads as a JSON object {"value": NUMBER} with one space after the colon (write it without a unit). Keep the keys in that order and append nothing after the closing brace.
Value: {"value": 0.75}
